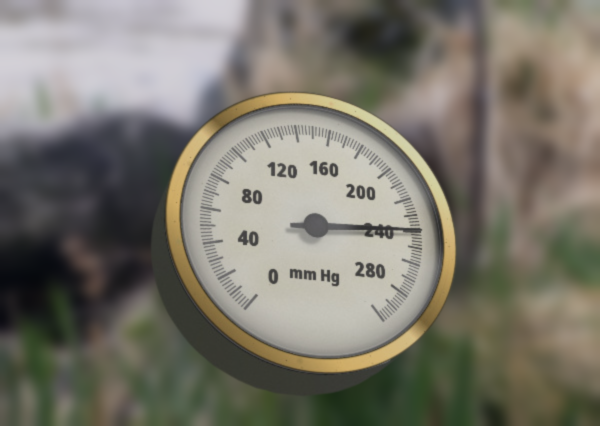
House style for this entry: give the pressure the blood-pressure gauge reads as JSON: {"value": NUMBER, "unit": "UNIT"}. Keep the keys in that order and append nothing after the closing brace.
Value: {"value": 240, "unit": "mmHg"}
